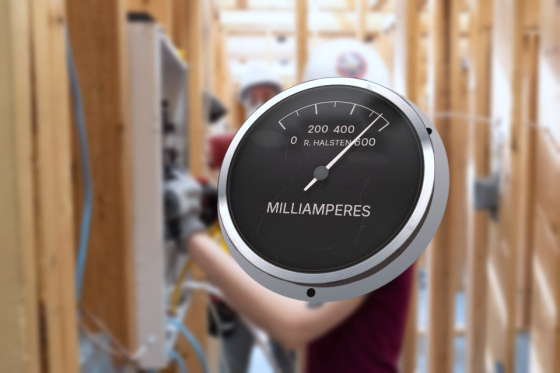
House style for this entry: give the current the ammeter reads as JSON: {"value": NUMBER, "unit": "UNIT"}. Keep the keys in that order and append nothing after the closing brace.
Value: {"value": 550, "unit": "mA"}
